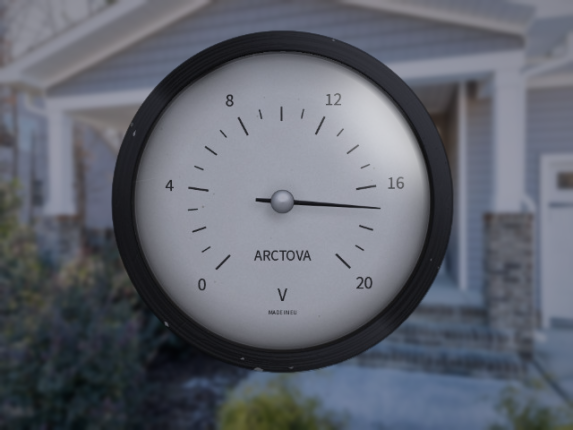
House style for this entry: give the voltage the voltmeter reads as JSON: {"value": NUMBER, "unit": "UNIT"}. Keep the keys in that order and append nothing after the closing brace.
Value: {"value": 17, "unit": "V"}
